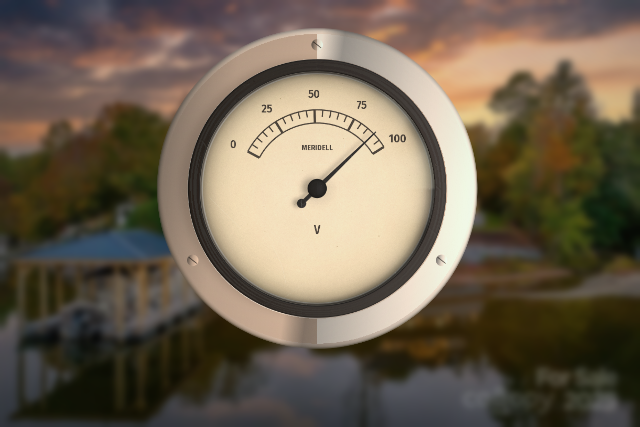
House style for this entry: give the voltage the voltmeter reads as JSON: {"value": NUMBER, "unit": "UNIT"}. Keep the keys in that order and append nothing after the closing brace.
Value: {"value": 90, "unit": "V"}
